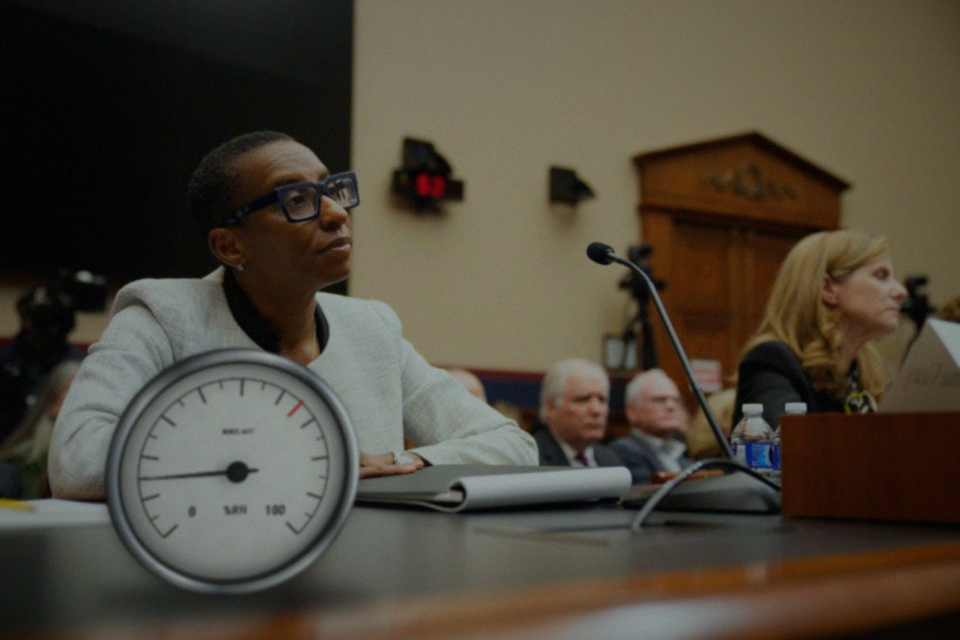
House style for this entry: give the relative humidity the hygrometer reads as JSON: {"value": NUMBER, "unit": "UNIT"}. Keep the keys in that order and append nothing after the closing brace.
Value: {"value": 15, "unit": "%"}
